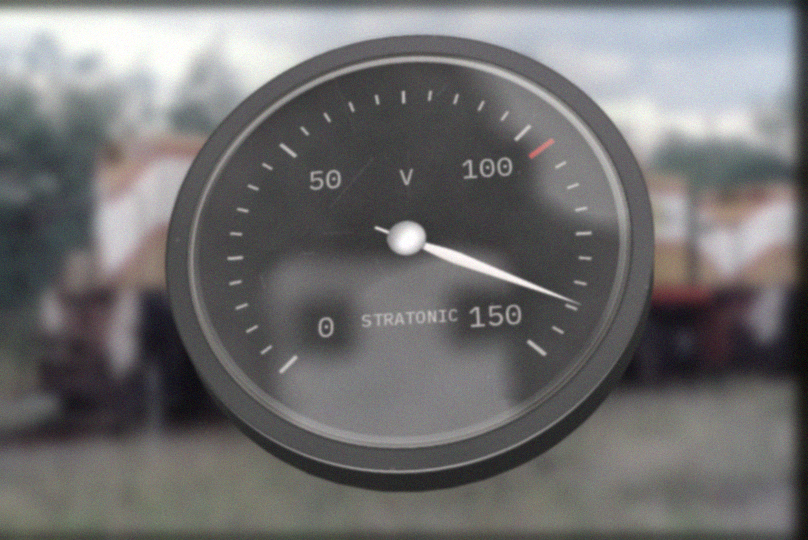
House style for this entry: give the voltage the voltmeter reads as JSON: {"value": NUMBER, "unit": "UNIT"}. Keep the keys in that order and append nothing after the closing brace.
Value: {"value": 140, "unit": "V"}
